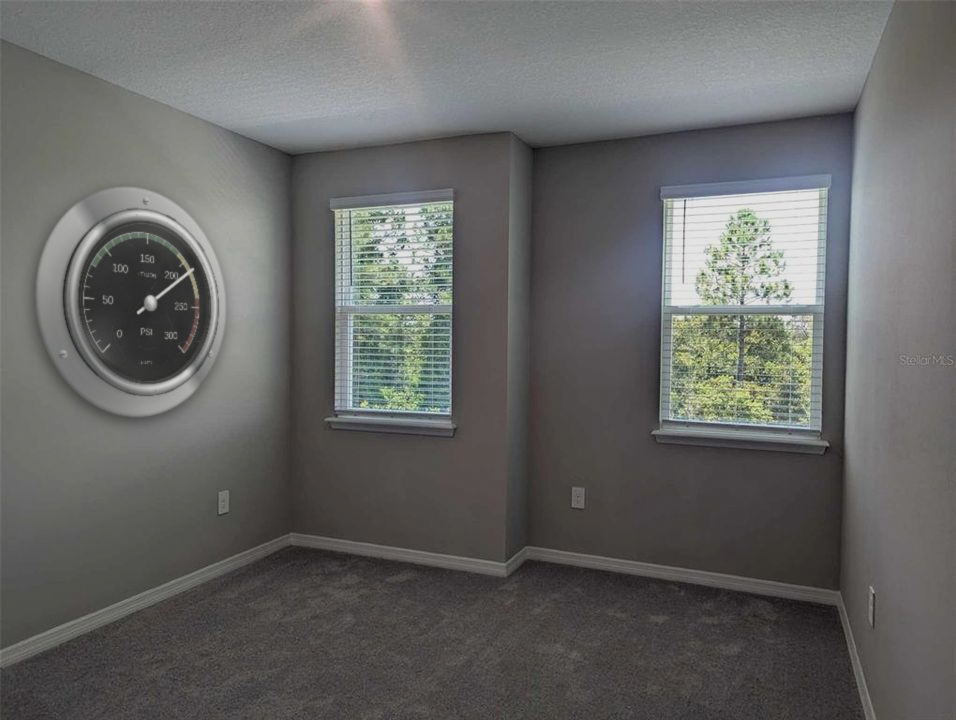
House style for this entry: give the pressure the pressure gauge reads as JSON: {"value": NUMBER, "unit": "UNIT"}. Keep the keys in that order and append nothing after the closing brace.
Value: {"value": 210, "unit": "psi"}
